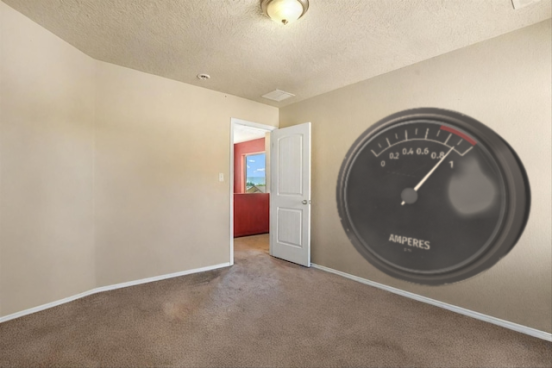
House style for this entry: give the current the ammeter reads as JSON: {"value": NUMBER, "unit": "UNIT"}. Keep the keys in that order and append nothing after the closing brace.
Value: {"value": 0.9, "unit": "A"}
